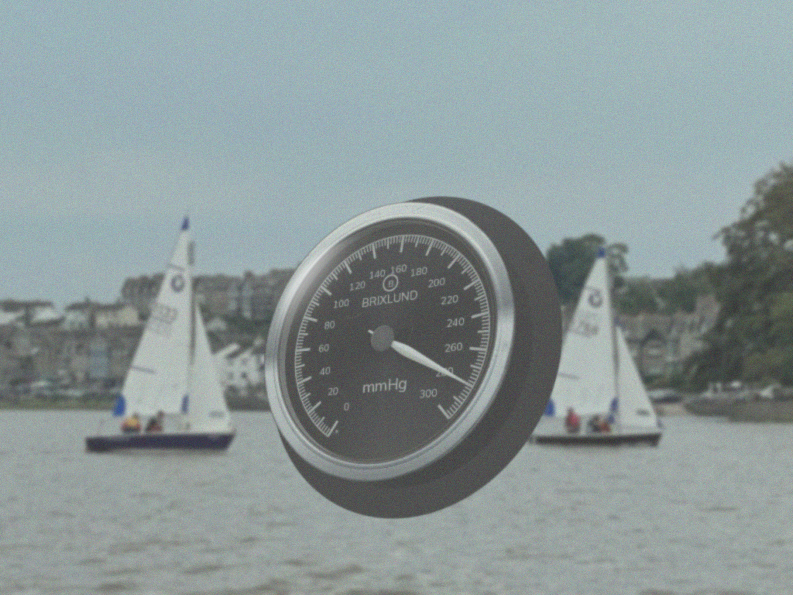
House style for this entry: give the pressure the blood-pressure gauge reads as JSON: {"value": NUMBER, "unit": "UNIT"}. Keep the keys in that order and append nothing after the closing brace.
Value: {"value": 280, "unit": "mmHg"}
